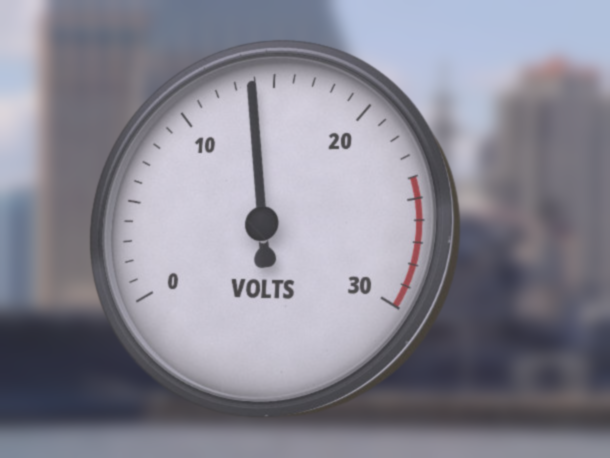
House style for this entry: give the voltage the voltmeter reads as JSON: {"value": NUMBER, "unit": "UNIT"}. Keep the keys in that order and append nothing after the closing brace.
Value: {"value": 14, "unit": "V"}
